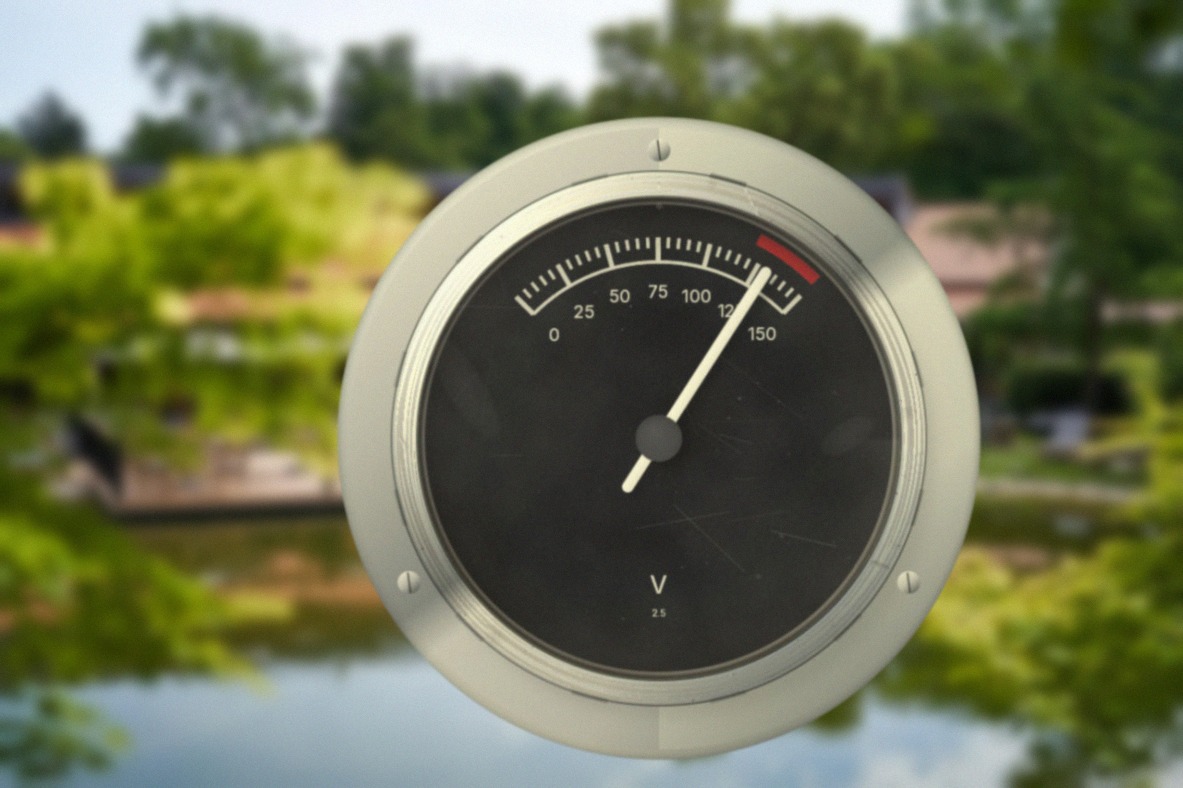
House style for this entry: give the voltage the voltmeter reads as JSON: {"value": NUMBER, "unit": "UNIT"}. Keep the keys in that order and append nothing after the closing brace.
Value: {"value": 130, "unit": "V"}
